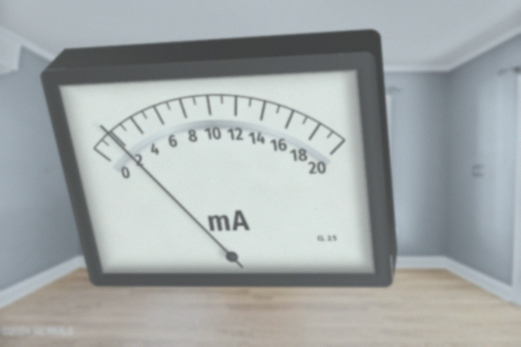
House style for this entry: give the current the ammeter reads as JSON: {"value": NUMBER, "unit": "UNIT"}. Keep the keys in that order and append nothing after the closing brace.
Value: {"value": 2, "unit": "mA"}
